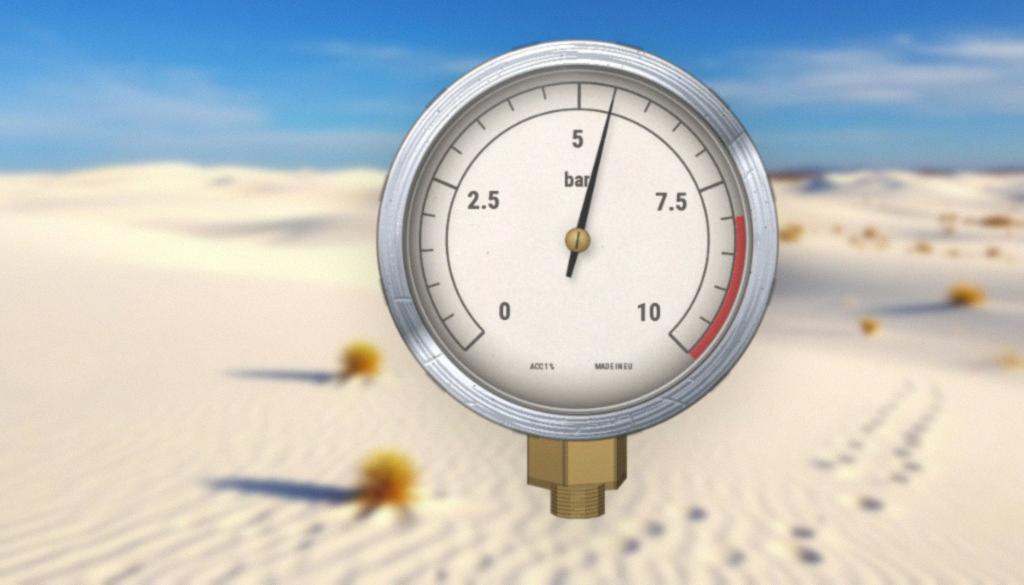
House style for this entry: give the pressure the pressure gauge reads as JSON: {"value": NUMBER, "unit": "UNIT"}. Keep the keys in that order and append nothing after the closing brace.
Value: {"value": 5.5, "unit": "bar"}
